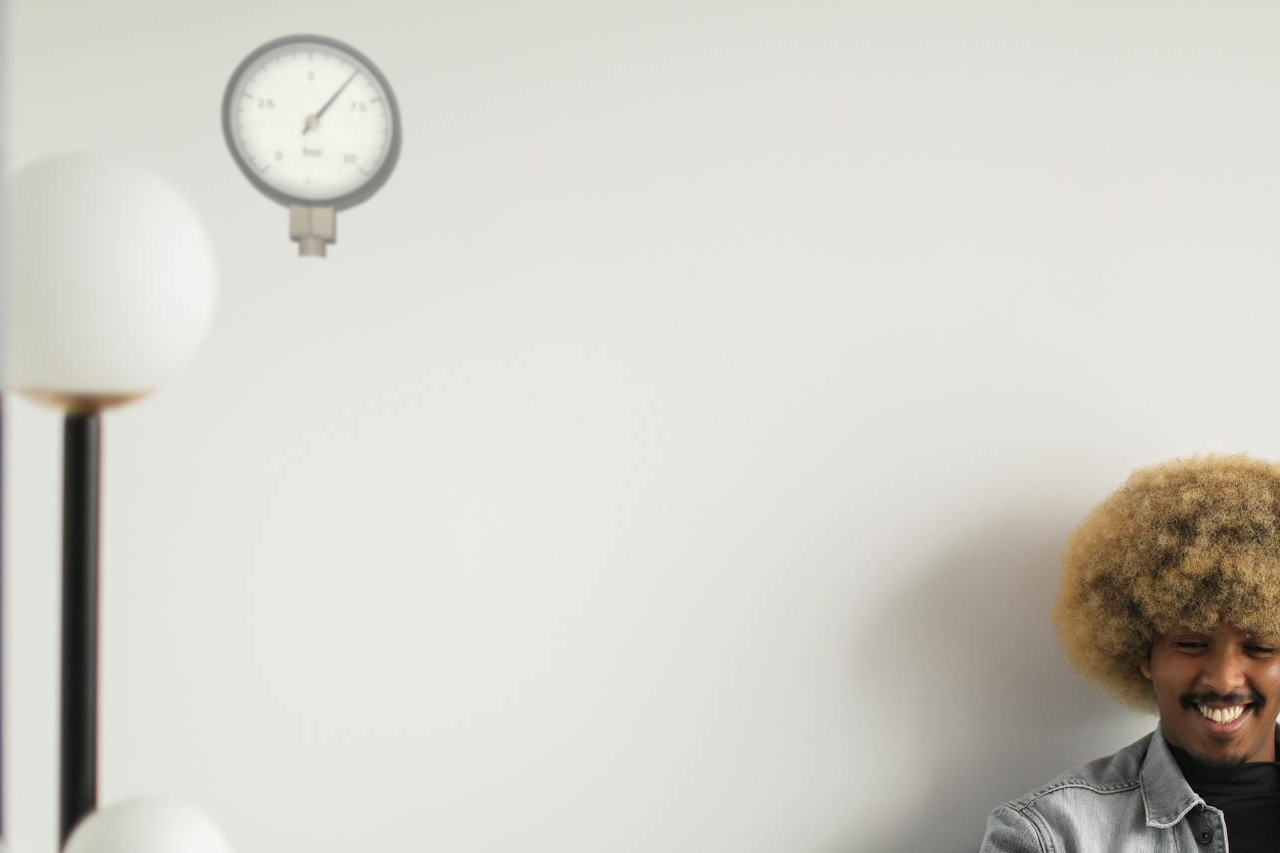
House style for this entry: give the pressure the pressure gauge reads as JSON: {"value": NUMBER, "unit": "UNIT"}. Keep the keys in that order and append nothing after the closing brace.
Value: {"value": 6.5, "unit": "bar"}
